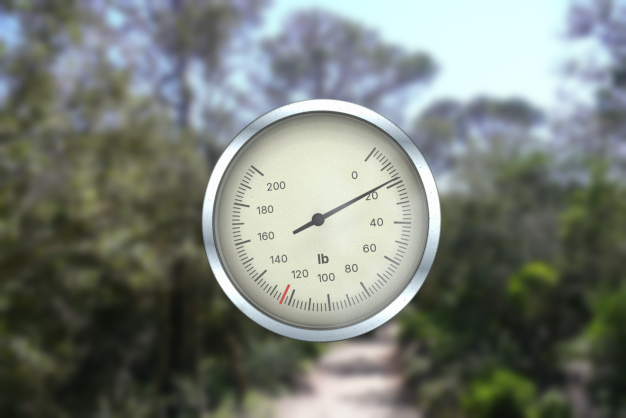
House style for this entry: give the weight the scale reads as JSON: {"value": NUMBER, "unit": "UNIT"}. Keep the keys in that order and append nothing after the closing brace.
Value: {"value": 18, "unit": "lb"}
